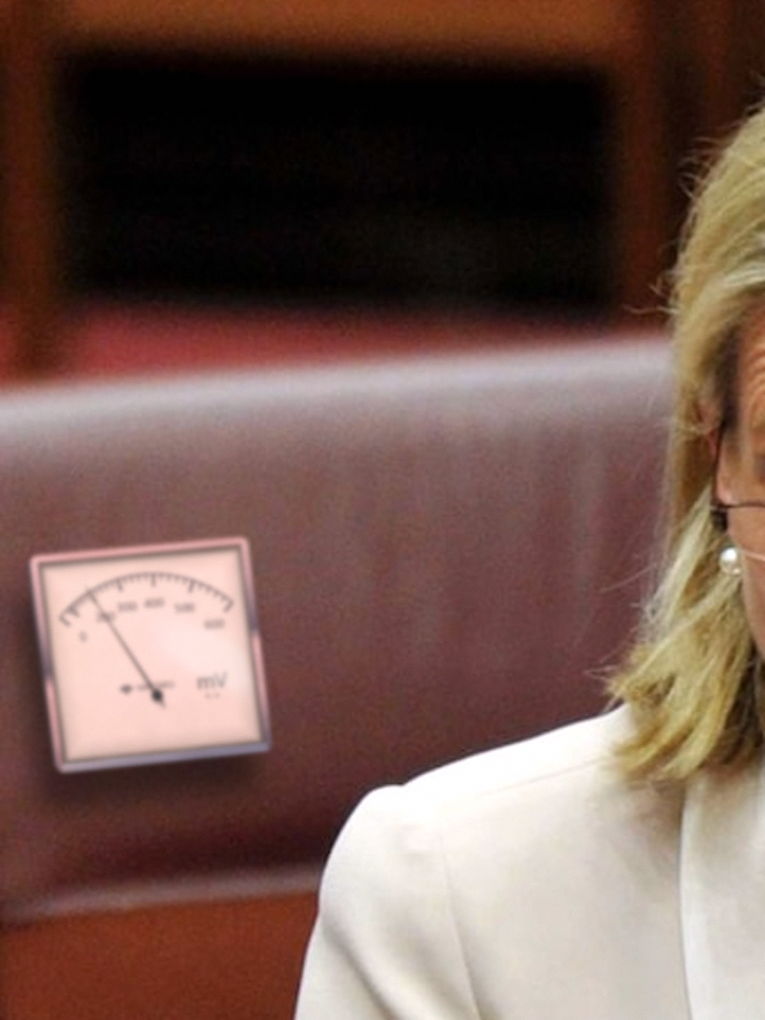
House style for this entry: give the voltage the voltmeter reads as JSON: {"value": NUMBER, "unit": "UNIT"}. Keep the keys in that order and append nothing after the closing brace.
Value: {"value": 200, "unit": "mV"}
